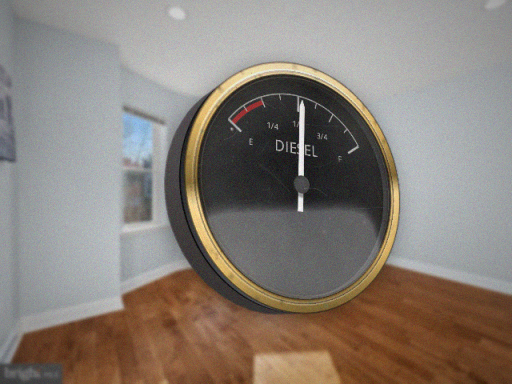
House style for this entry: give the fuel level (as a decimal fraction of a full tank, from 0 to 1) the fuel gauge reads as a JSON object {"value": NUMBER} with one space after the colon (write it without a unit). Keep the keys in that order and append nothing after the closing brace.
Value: {"value": 0.5}
